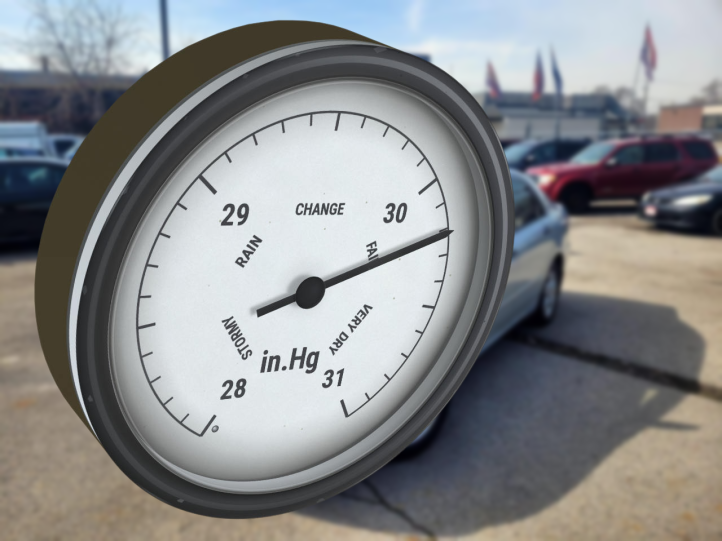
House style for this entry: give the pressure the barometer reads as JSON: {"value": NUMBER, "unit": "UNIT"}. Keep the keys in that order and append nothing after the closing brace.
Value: {"value": 30.2, "unit": "inHg"}
